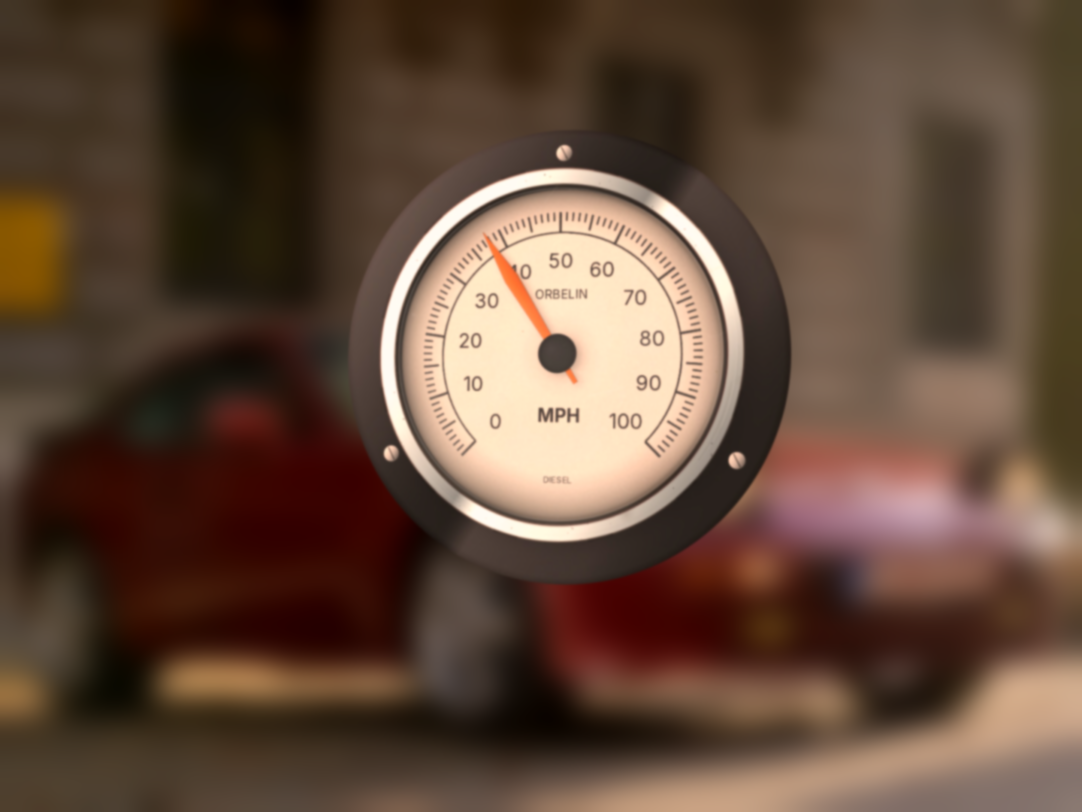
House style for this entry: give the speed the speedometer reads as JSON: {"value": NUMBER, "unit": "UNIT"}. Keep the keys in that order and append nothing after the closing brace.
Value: {"value": 38, "unit": "mph"}
